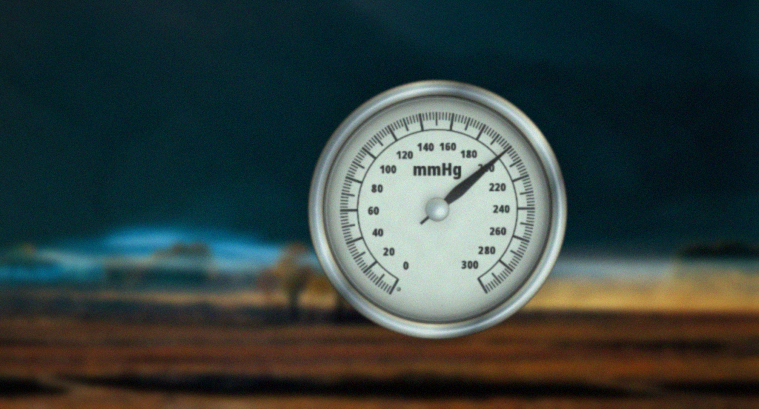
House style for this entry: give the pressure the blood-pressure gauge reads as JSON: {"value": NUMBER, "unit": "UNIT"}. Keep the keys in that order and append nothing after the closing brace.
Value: {"value": 200, "unit": "mmHg"}
